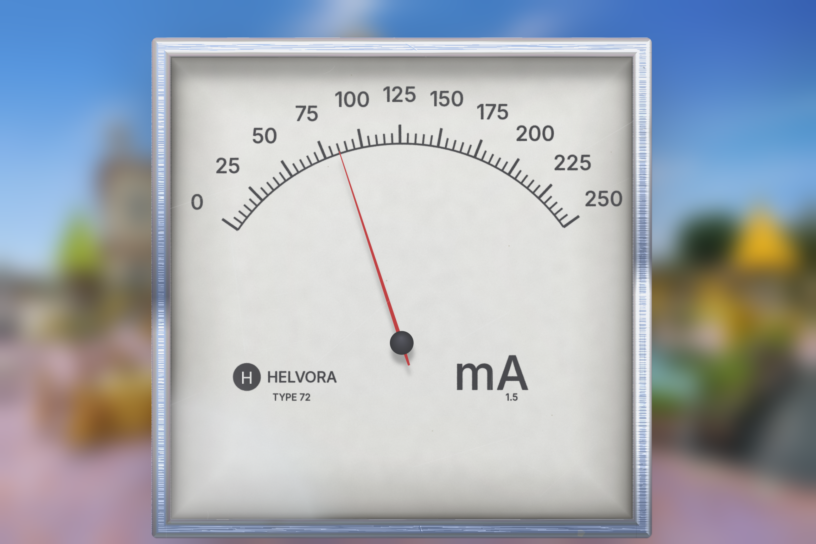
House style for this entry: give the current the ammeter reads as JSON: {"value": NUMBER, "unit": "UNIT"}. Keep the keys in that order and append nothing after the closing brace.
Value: {"value": 85, "unit": "mA"}
